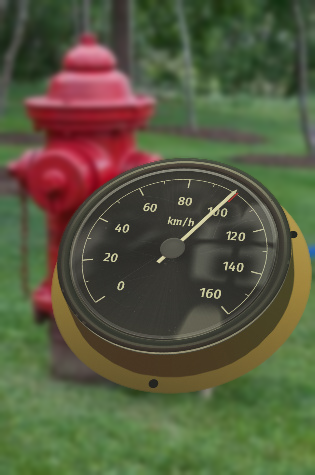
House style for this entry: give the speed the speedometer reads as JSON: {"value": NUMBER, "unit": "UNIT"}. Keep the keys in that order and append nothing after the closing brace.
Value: {"value": 100, "unit": "km/h"}
